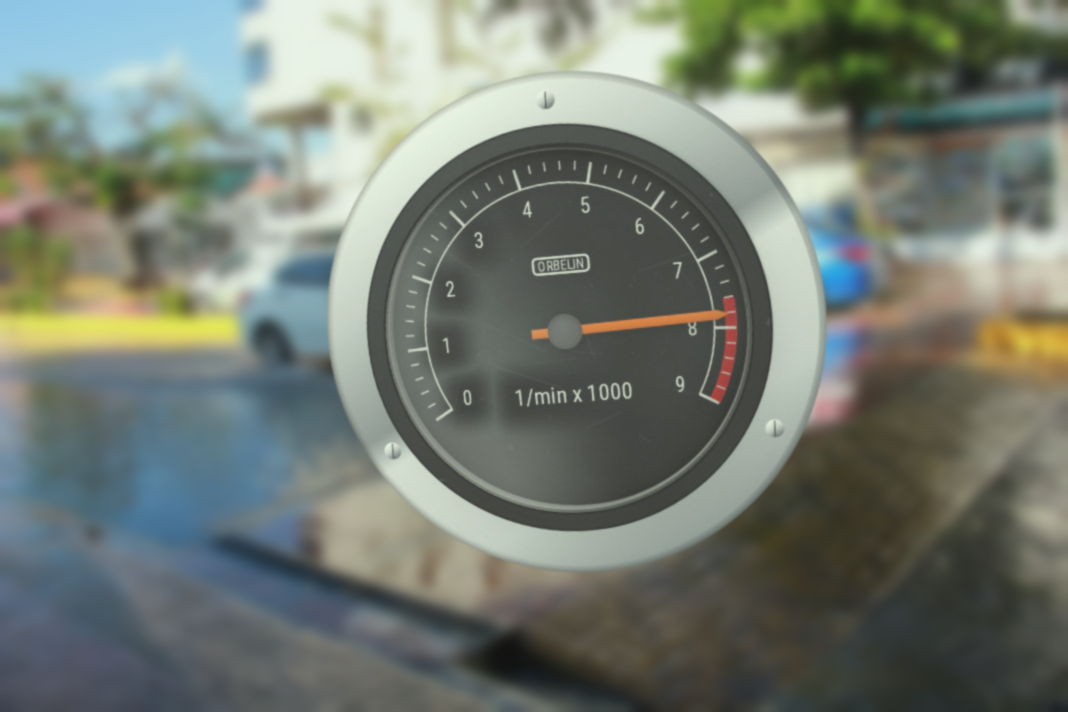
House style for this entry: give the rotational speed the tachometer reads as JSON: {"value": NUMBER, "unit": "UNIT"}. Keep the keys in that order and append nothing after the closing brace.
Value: {"value": 7800, "unit": "rpm"}
